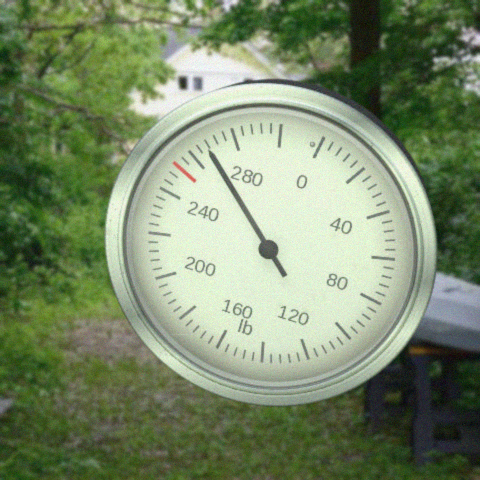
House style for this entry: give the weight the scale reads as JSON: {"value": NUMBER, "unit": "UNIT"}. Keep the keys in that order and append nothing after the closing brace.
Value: {"value": 268, "unit": "lb"}
